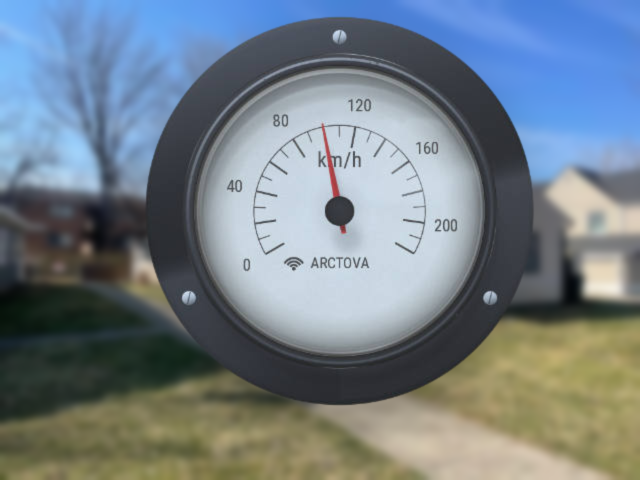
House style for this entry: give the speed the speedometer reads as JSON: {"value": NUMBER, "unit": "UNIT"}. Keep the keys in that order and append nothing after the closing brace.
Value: {"value": 100, "unit": "km/h"}
